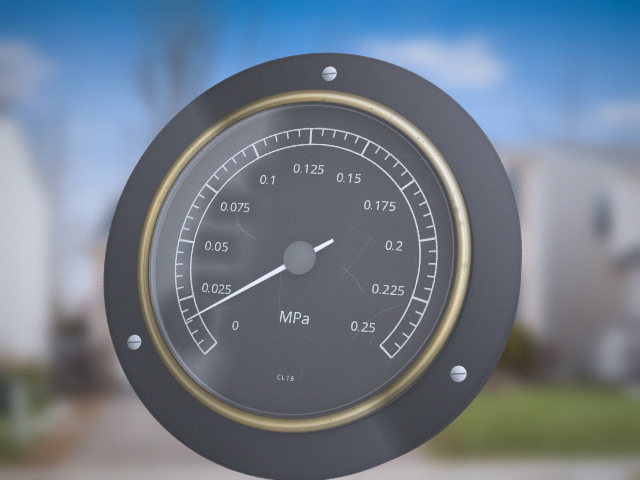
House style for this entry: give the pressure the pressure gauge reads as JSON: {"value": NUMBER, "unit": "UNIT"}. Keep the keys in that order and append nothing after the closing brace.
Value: {"value": 0.015, "unit": "MPa"}
